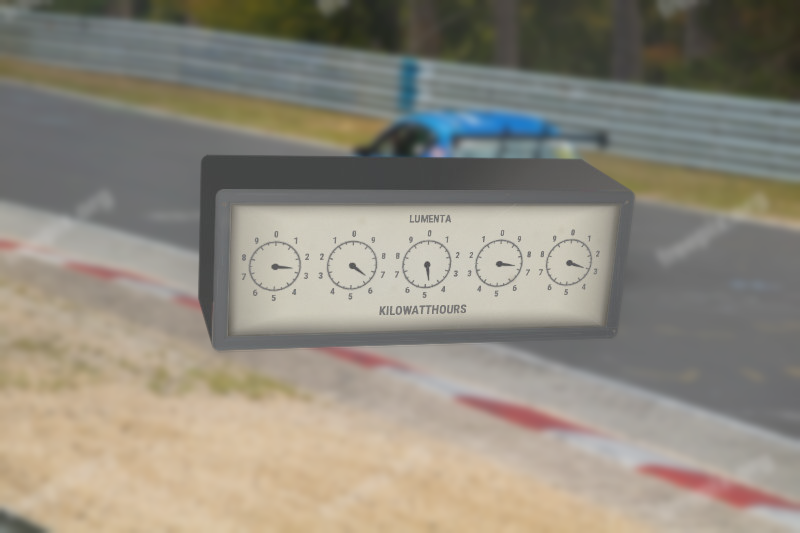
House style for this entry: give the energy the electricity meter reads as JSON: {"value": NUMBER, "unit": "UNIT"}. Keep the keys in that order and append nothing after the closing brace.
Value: {"value": 26473, "unit": "kWh"}
